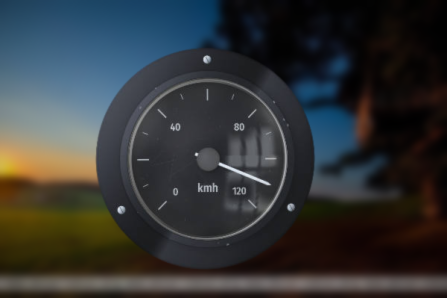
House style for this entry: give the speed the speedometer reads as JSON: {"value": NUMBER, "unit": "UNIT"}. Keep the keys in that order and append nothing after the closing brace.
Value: {"value": 110, "unit": "km/h"}
